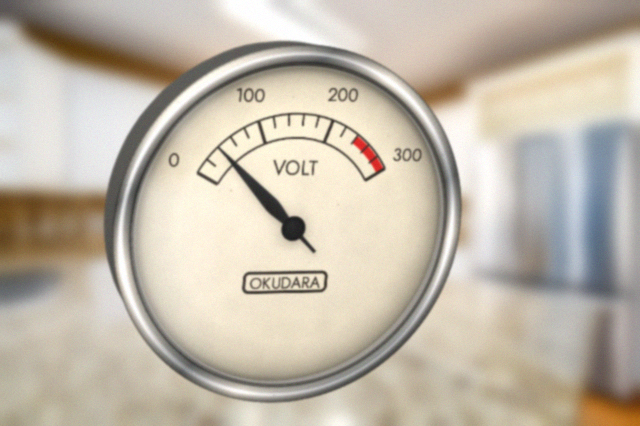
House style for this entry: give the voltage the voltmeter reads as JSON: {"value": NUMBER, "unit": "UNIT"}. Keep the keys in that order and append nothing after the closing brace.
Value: {"value": 40, "unit": "V"}
